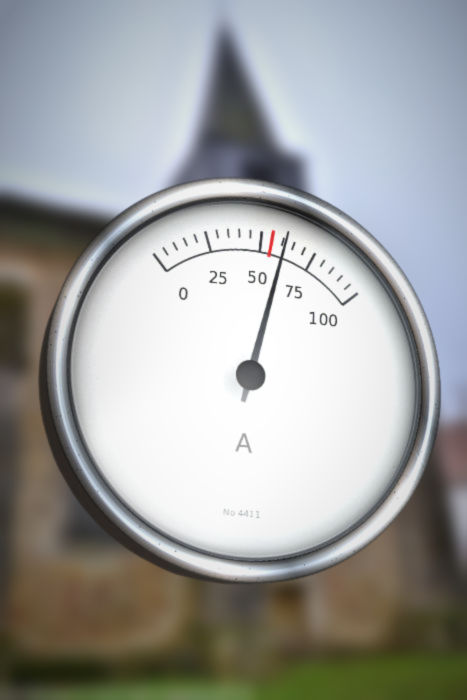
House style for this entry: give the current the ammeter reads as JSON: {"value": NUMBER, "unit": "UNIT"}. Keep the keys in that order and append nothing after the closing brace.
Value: {"value": 60, "unit": "A"}
